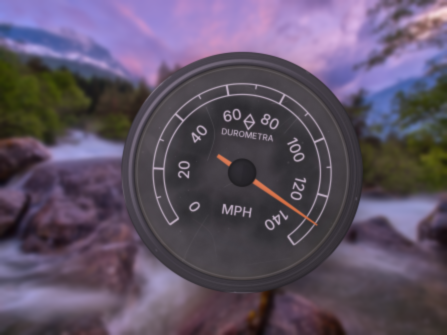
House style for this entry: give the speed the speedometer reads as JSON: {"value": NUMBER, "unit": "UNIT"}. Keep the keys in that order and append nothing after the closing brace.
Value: {"value": 130, "unit": "mph"}
